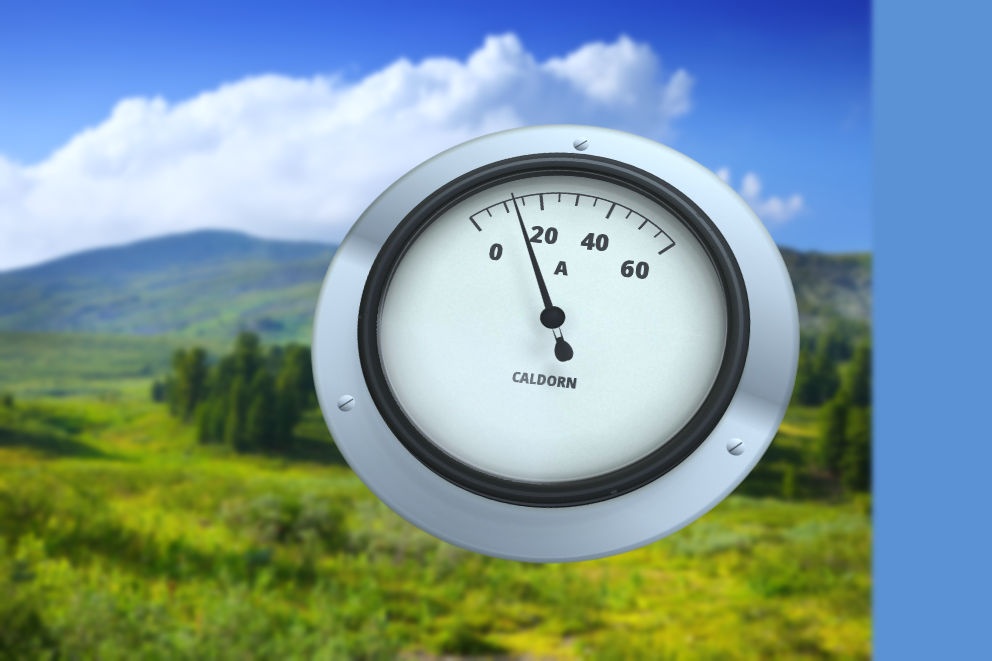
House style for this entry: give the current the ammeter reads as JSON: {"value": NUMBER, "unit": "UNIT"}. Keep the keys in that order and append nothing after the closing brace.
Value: {"value": 12.5, "unit": "A"}
